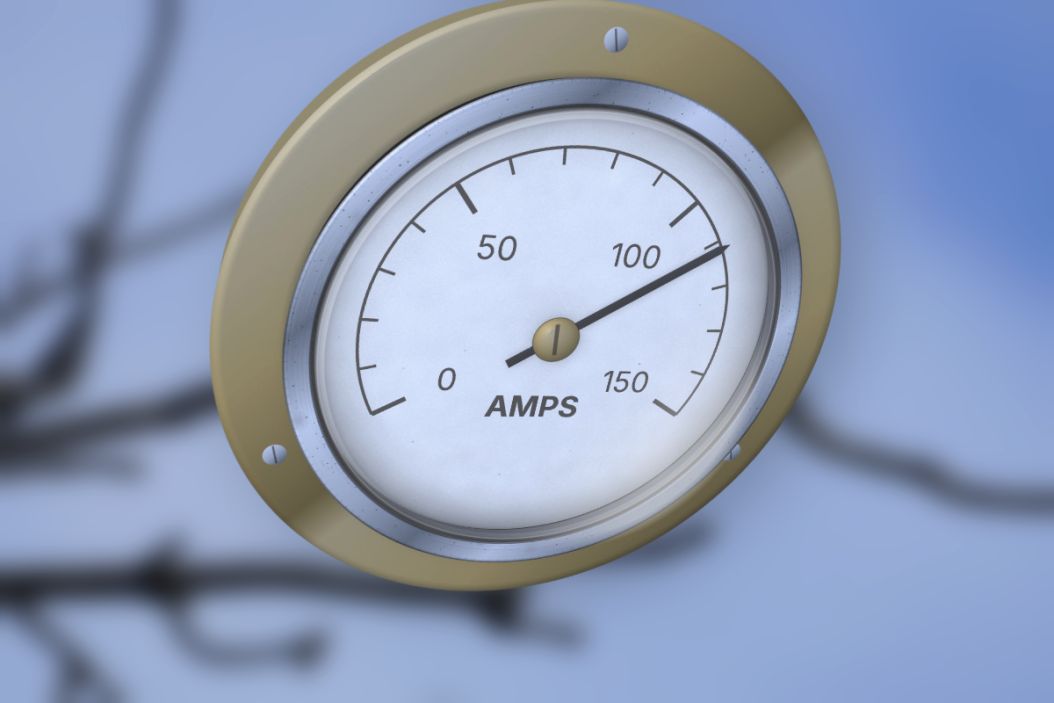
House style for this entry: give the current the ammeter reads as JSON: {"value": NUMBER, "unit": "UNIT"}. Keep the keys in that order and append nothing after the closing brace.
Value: {"value": 110, "unit": "A"}
